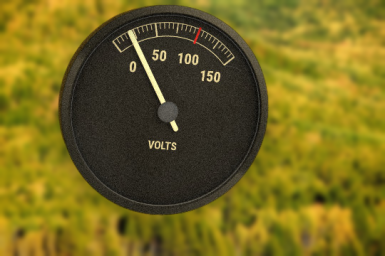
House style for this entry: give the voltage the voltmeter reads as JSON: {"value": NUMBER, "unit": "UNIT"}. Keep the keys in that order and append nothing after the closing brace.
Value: {"value": 20, "unit": "V"}
